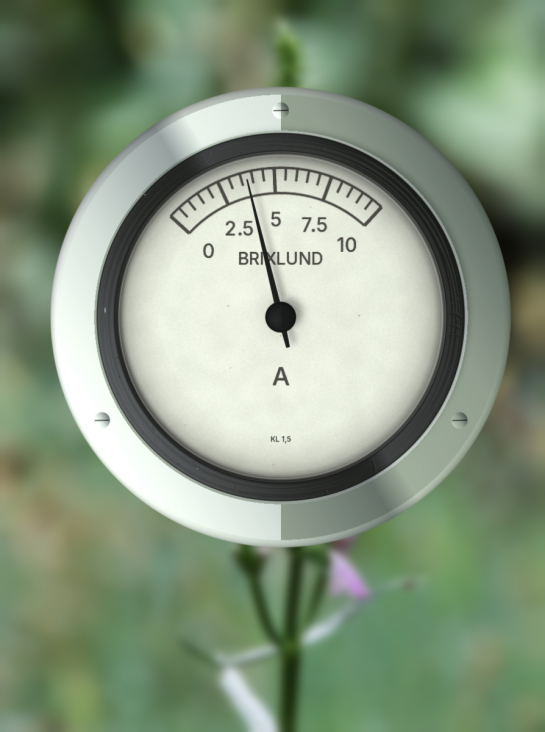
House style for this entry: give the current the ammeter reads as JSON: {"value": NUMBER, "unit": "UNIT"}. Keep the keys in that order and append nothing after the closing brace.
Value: {"value": 3.75, "unit": "A"}
